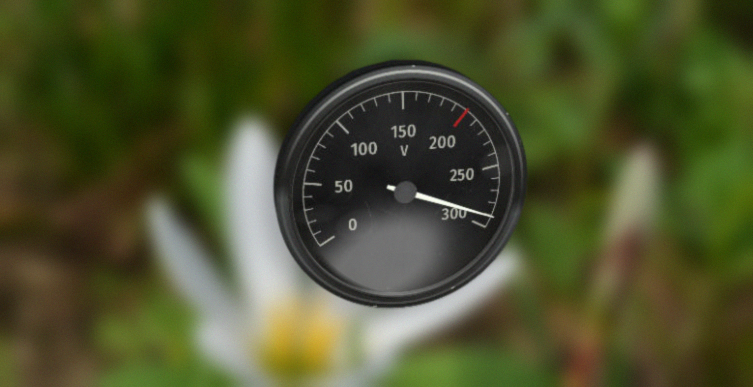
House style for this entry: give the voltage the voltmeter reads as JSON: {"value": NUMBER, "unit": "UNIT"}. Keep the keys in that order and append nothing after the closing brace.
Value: {"value": 290, "unit": "V"}
